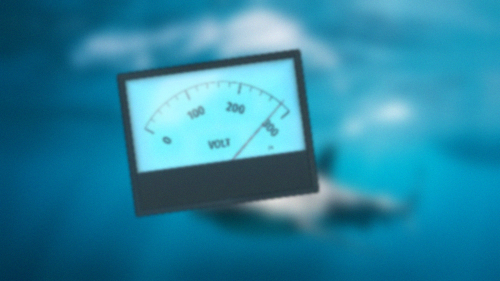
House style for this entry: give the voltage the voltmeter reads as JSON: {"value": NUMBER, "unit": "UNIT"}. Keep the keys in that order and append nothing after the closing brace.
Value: {"value": 280, "unit": "V"}
